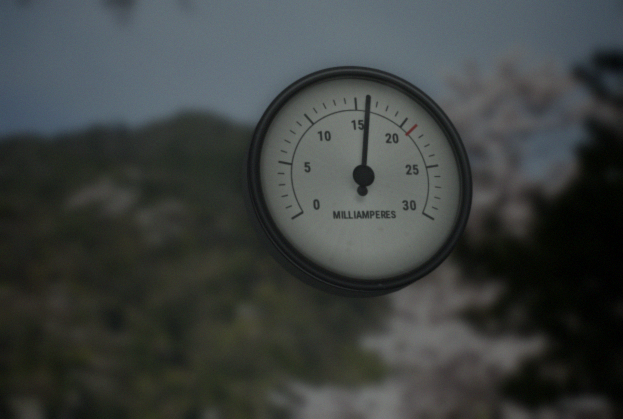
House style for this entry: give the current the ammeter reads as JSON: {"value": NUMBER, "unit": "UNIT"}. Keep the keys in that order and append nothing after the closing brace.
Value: {"value": 16, "unit": "mA"}
